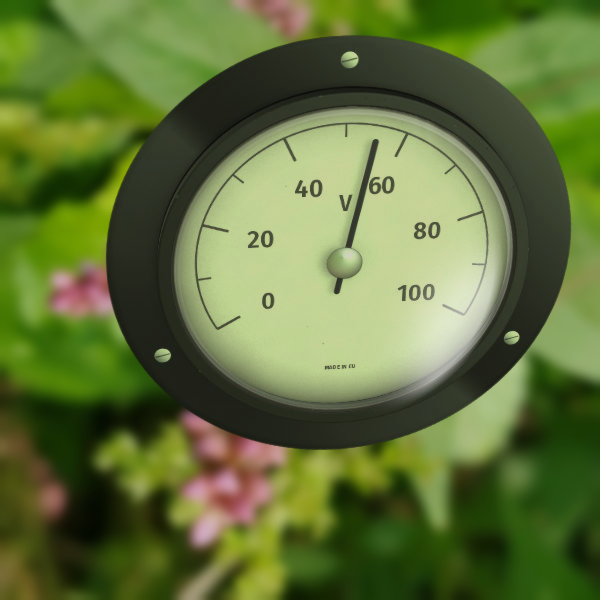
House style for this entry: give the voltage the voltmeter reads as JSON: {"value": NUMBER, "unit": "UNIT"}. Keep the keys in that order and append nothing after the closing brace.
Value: {"value": 55, "unit": "V"}
